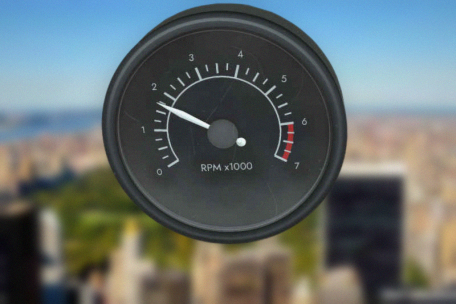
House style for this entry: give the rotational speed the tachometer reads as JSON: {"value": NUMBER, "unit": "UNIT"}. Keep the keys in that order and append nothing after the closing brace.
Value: {"value": 1750, "unit": "rpm"}
